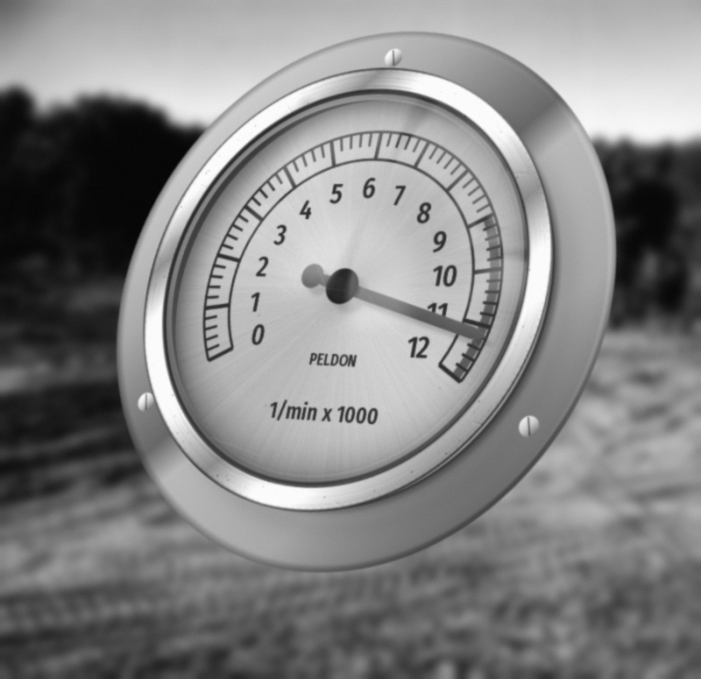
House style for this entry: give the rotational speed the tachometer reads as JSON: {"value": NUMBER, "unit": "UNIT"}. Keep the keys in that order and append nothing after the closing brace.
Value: {"value": 11200, "unit": "rpm"}
